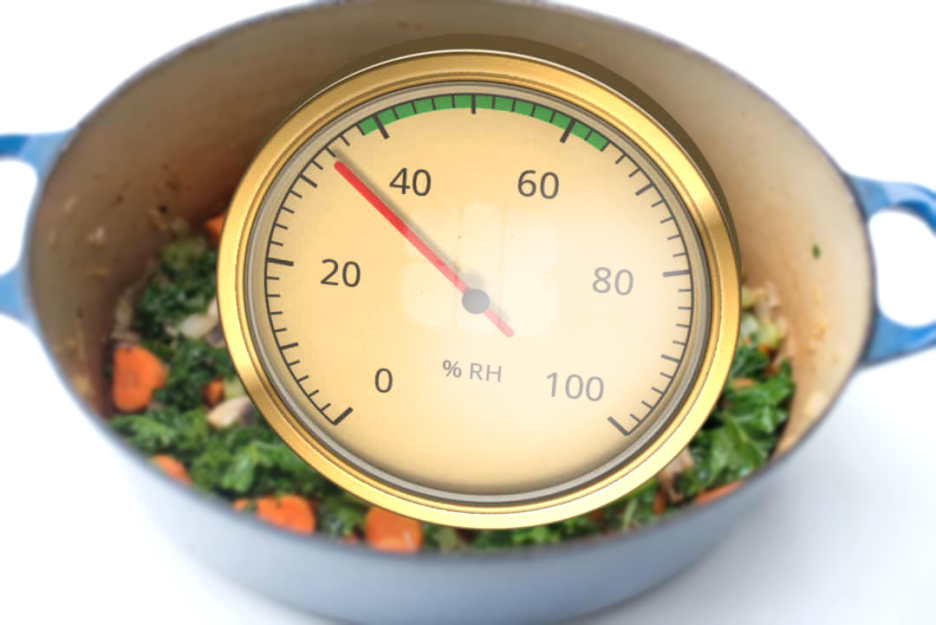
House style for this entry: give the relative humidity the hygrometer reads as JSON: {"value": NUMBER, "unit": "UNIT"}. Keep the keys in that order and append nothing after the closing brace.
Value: {"value": 34, "unit": "%"}
